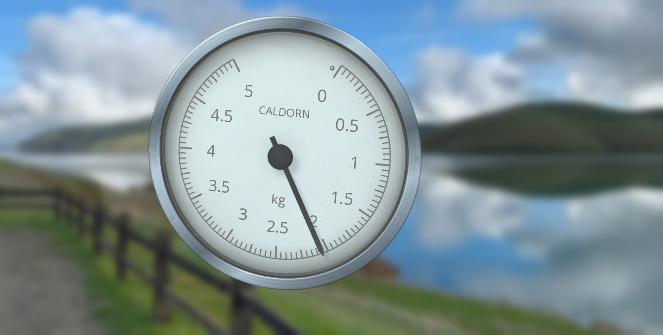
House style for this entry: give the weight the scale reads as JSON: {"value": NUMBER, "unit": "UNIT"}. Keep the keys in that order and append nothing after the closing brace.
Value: {"value": 2.05, "unit": "kg"}
